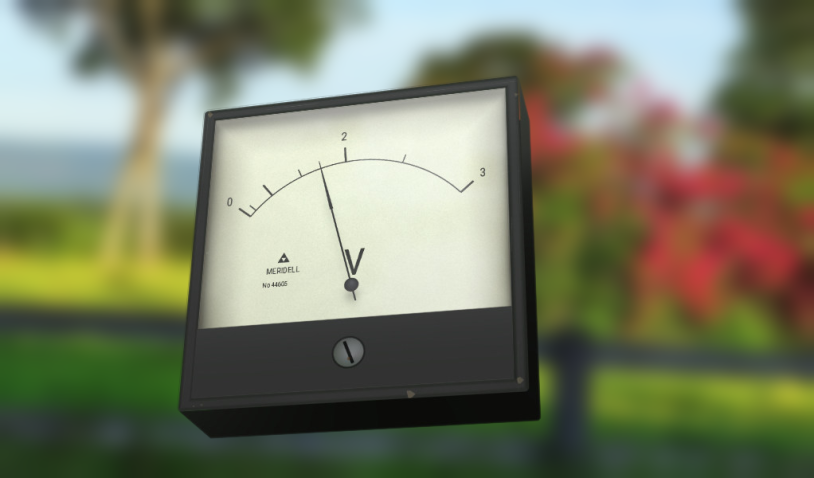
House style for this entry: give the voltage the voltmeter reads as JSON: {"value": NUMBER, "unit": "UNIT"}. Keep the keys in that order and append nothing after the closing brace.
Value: {"value": 1.75, "unit": "V"}
